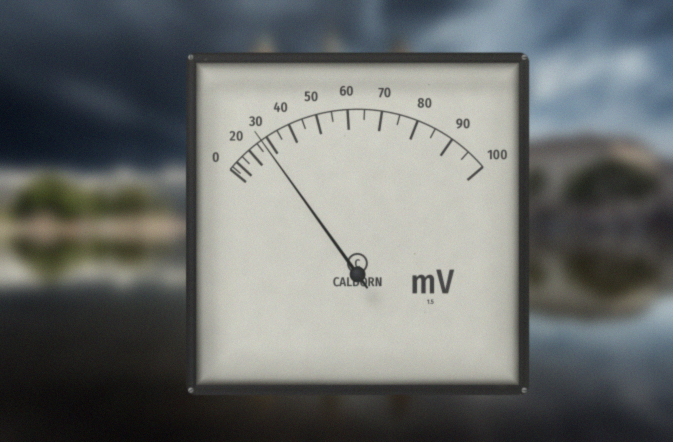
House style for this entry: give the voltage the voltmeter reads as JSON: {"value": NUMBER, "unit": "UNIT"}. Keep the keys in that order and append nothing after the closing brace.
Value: {"value": 27.5, "unit": "mV"}
